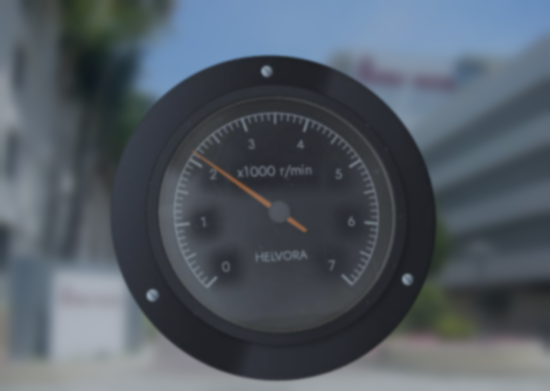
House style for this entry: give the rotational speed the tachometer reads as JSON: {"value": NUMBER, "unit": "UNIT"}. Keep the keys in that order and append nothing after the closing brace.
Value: {"value": 2100, "unit": "rpm"}
